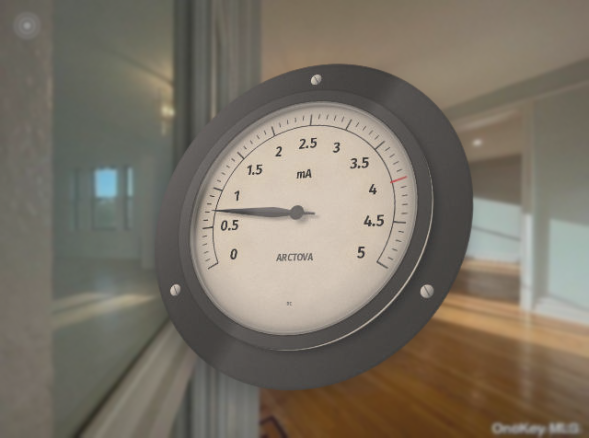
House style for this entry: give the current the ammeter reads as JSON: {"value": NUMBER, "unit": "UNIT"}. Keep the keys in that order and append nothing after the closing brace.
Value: {"value": 0.7, "unit": "mA"}
